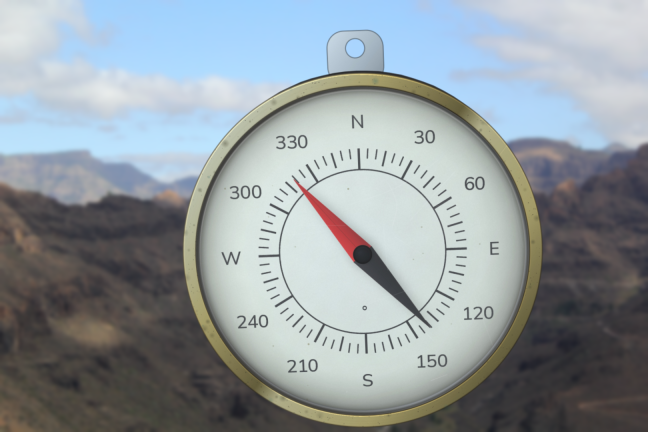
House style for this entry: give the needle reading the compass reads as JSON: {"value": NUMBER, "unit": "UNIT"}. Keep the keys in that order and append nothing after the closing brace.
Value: {"value": 320, "unit": "°"}
